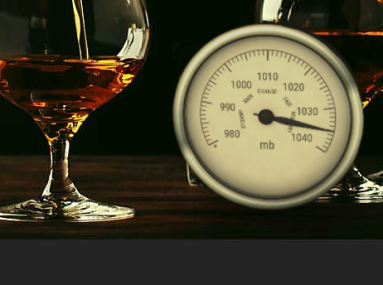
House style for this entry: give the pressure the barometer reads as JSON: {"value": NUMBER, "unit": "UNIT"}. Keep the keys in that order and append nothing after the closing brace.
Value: {"value": 1035, "unit": "mbar"}
